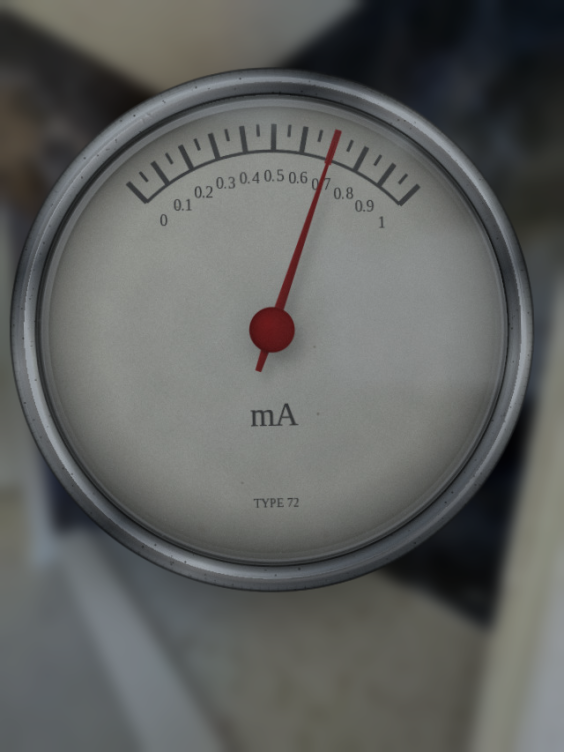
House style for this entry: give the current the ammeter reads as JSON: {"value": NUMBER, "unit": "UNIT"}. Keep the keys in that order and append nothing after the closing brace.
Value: {"value": 0.7, "unit": "mA"}
